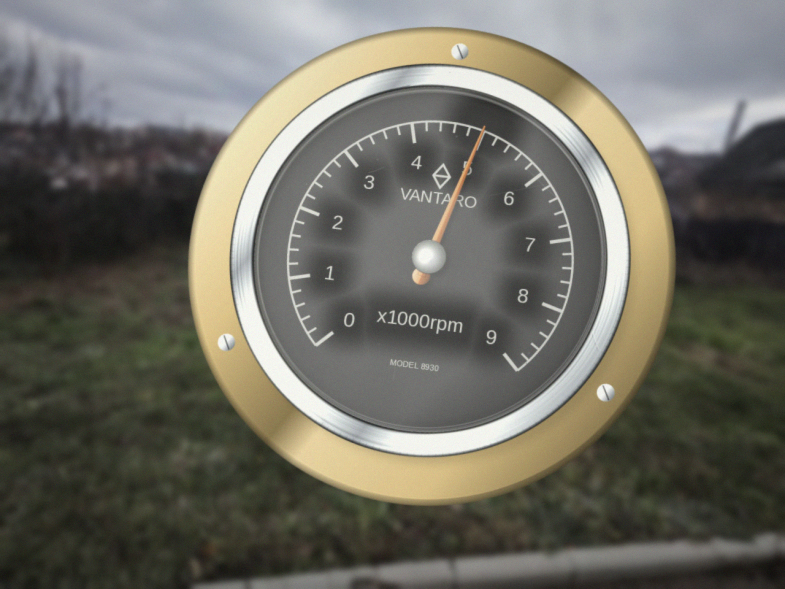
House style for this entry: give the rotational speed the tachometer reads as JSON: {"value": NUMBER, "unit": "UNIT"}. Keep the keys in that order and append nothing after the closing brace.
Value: {"value": 5000, "unit": "rpm"}
